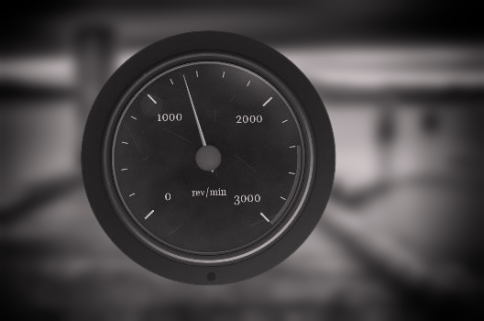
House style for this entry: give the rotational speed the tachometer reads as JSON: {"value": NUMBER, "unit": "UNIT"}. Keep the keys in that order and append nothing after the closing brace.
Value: {"value": 1300, "unit": "rpm"}
